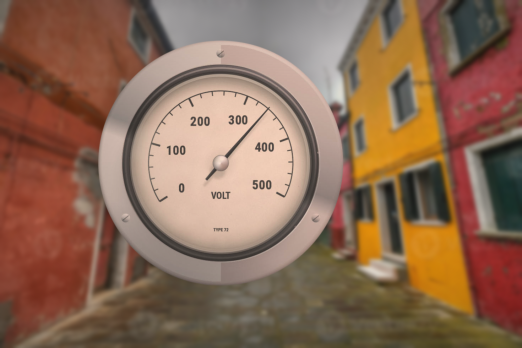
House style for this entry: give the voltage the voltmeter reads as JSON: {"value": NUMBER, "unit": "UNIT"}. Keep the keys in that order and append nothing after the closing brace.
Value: {"value": 340, "unit": "V"}
